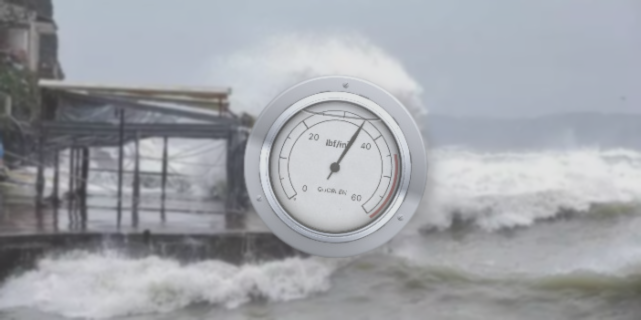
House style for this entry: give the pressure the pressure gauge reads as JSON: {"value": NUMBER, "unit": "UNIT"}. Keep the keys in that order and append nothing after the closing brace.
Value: {"value": 35, "unit": "psi"}
